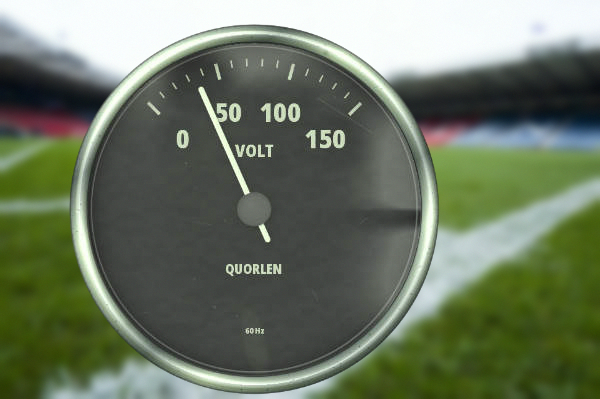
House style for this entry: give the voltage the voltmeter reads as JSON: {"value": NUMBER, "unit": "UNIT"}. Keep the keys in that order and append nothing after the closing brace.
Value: {"value": 35, "unit": "V"}
